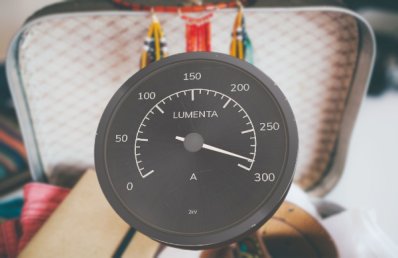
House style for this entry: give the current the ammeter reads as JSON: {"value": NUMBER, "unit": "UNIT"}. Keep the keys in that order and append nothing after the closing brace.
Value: {"value": 290, "unit": "A"}
